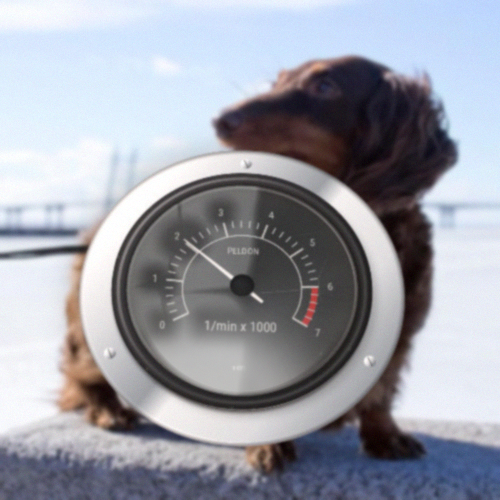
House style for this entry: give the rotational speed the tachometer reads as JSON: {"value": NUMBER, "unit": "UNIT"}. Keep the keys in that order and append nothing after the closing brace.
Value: {"value": 2000, "unit": "rpm"}
